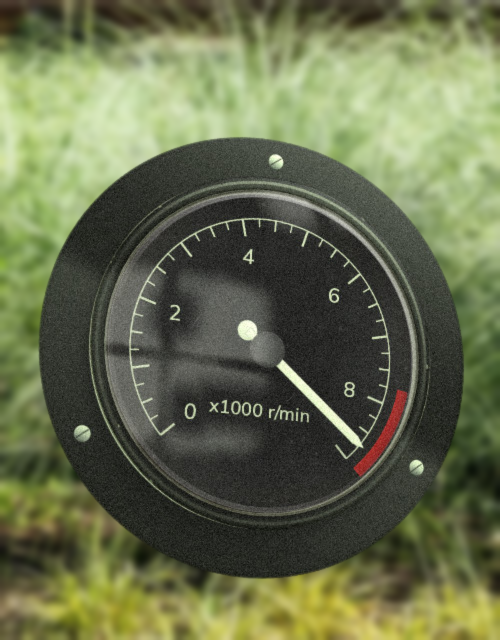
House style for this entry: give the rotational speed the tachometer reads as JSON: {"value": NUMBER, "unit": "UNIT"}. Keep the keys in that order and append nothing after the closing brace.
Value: {"value": 8750, "unit": "rpm"}
